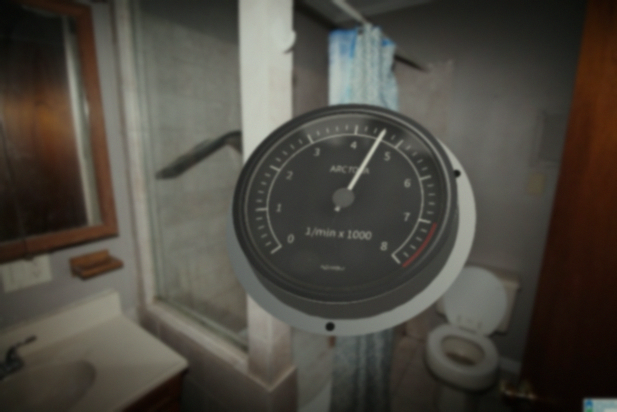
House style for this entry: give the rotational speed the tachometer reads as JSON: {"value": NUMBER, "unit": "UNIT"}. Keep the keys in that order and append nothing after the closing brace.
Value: {"value": 4600, "unit": "rpm"}
